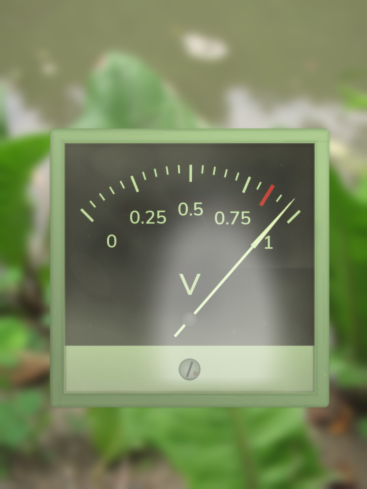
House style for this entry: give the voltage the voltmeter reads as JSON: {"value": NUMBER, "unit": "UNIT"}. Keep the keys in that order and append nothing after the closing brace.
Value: {"value": 0.95, "unit": "V"}
